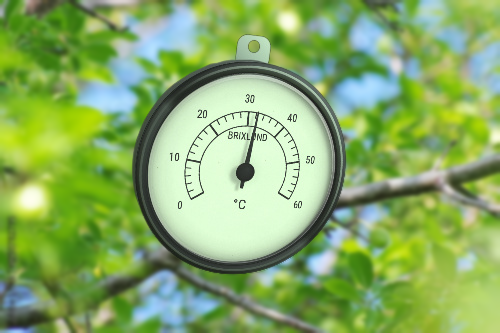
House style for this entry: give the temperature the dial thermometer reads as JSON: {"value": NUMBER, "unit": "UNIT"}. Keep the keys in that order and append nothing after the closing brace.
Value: {"value": 32, "unit": "°C"}
